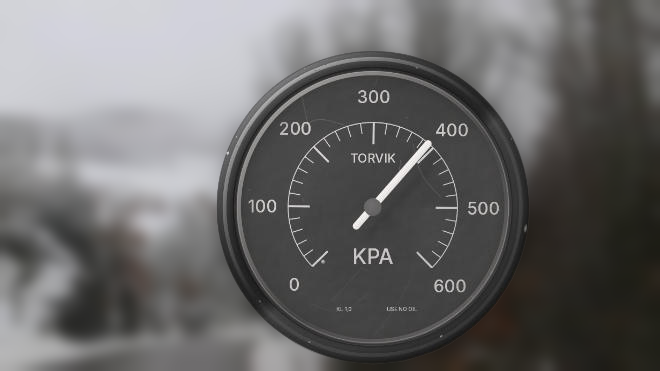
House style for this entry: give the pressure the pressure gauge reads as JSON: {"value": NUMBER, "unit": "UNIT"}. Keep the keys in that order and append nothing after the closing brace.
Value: {"value": 390, "unit": "kPa"}
